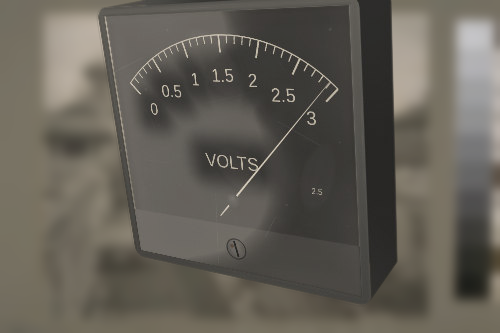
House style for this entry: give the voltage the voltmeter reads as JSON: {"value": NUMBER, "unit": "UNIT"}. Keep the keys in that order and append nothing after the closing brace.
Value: {"value": 2.9, "unit": "V"}
